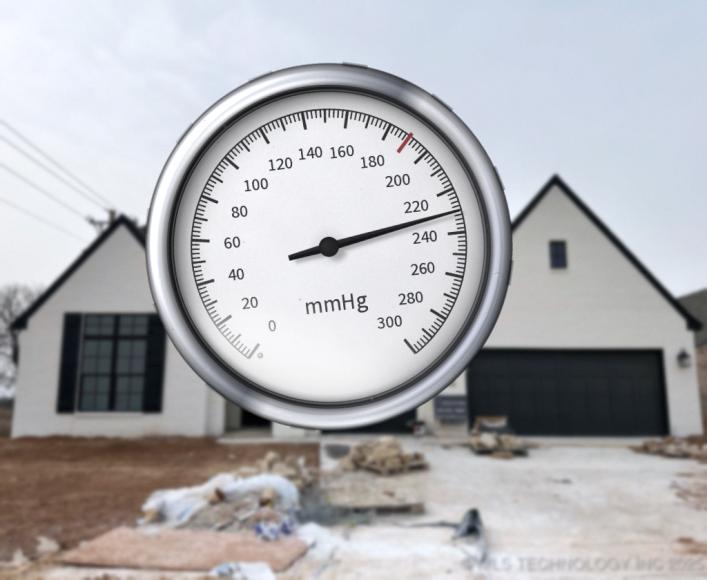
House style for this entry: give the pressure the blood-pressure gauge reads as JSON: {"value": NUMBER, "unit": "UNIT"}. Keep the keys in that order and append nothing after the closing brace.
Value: {"value": 230, "unit": "mmHg"}
